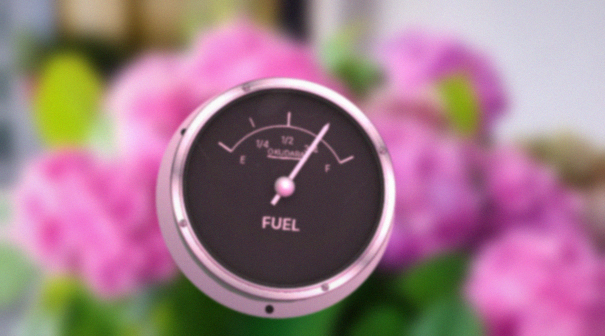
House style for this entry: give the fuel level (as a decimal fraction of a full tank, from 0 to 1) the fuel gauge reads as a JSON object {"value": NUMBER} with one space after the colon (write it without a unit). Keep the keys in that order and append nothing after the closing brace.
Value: {"value": 0.75}
